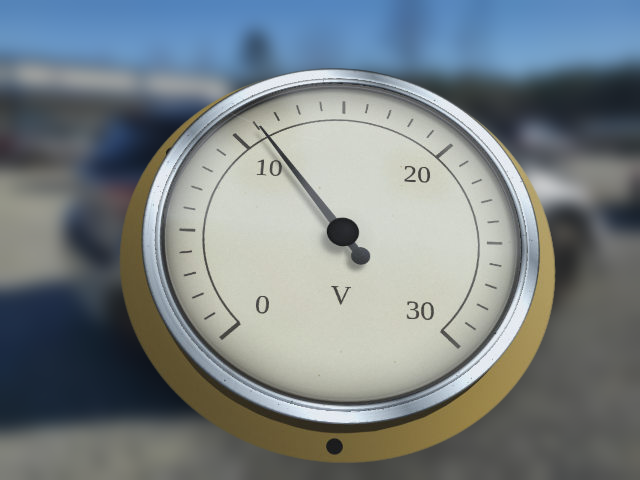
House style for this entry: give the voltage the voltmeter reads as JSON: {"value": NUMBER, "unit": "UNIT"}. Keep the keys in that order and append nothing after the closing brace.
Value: {"value": 11, "unit": "V"}
